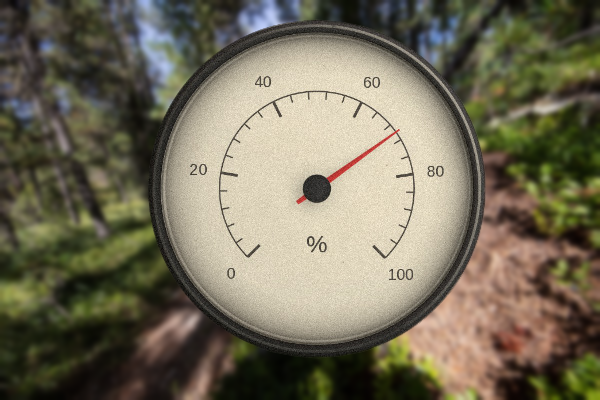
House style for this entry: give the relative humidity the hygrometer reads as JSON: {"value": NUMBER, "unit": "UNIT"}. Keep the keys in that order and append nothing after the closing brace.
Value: {"value": 70, "unit": "%"}
